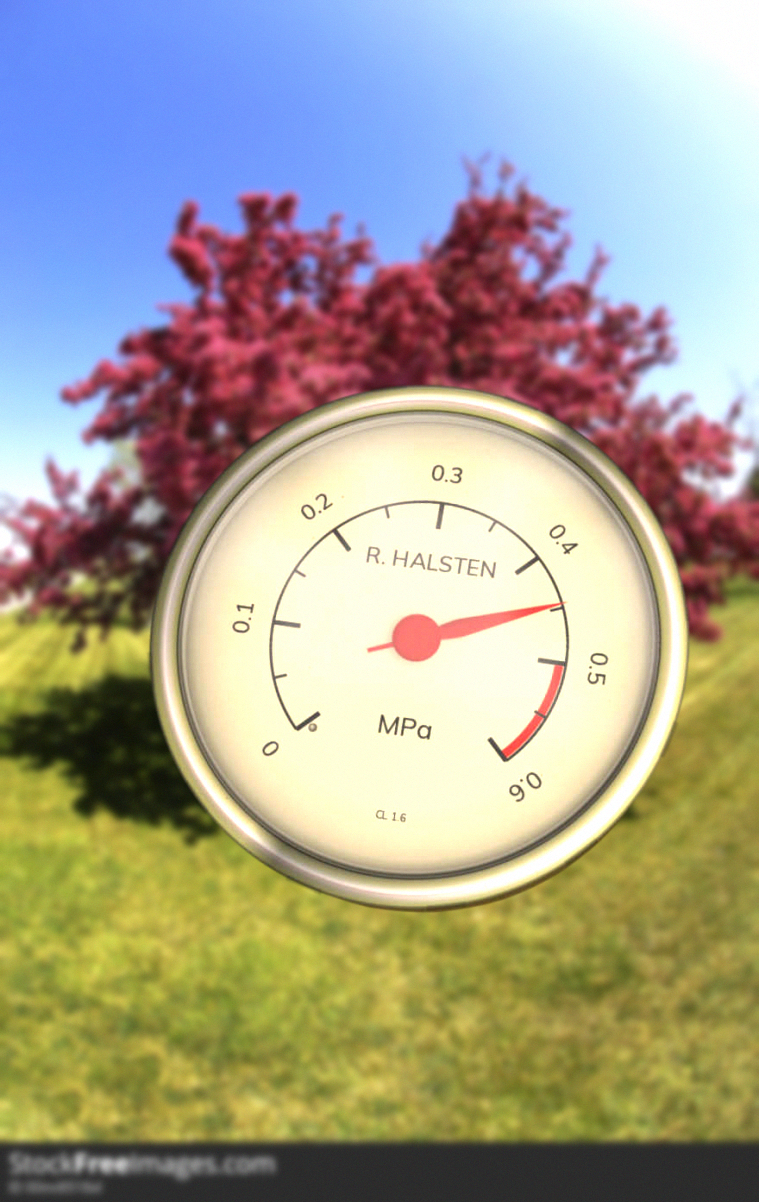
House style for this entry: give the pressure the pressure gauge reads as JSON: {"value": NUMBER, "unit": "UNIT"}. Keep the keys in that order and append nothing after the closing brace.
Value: {"value": 0.45, "unit": "MPa"}
